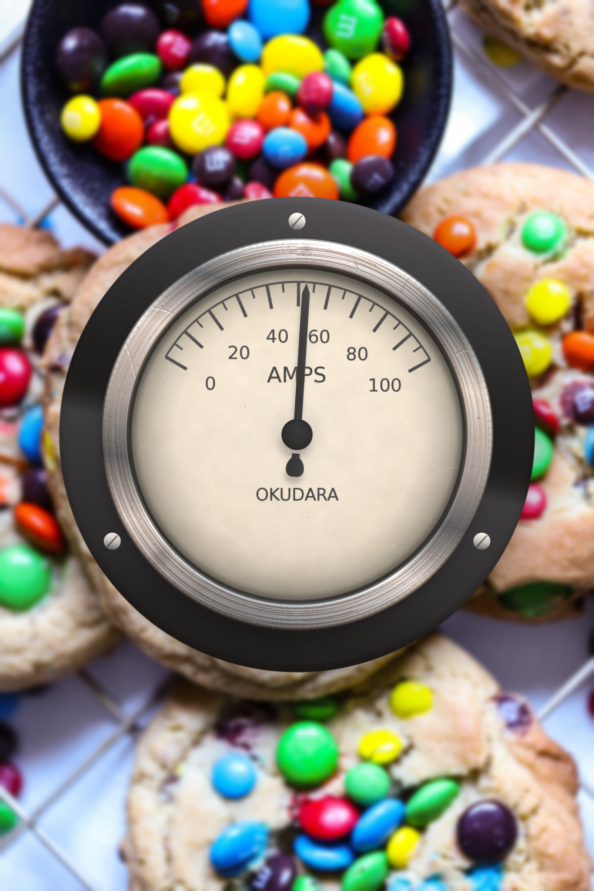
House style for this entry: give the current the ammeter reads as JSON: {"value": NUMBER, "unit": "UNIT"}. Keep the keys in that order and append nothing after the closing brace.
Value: {"value": 52.5, "unit": "A"}
